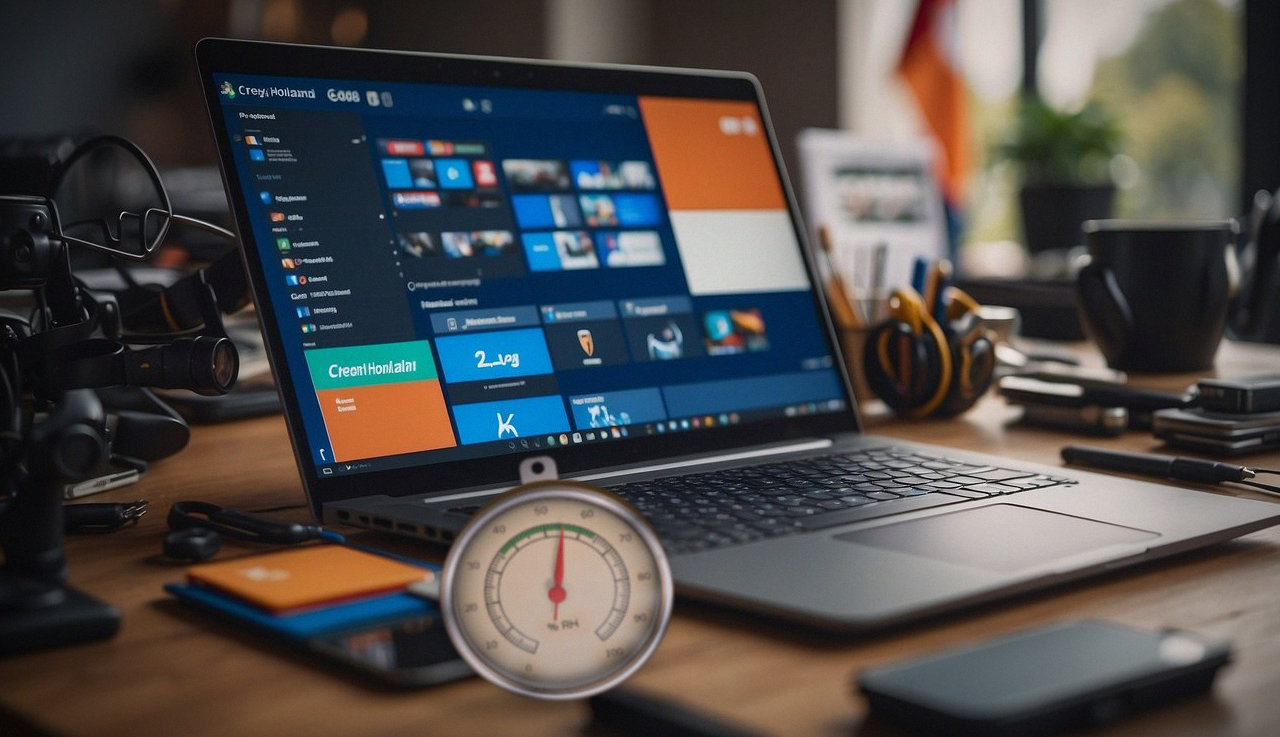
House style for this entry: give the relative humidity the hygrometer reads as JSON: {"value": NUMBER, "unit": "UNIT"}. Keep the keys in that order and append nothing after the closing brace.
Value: {"value": 55, "unit": "%"}
